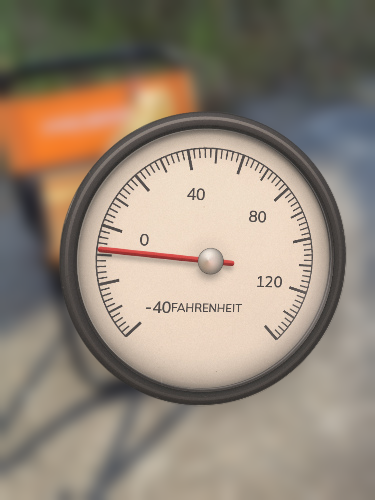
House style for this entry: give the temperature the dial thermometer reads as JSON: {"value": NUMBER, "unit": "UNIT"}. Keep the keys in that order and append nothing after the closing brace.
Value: {"value": -8, "unit": "°F"}
